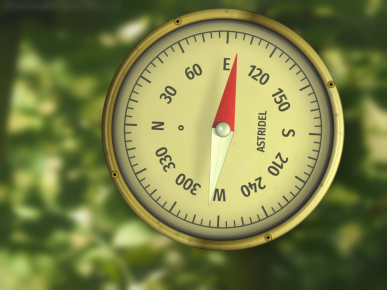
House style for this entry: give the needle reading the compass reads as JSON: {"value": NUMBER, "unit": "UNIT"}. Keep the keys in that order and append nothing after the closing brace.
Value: {"value": 97.5, "unit": "°"}
